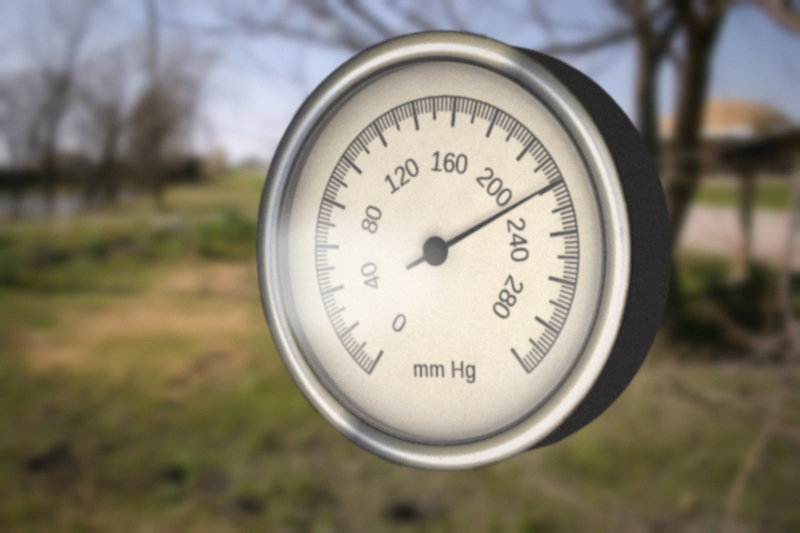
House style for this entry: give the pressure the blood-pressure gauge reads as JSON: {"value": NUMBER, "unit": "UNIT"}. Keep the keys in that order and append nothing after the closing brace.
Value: {"value": 220, "unit": "mmHg"}
